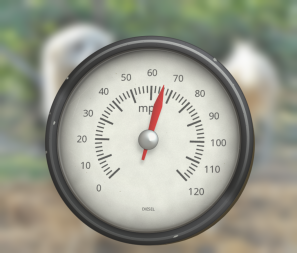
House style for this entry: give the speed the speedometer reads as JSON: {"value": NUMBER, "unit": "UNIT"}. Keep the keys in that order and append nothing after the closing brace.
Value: {"value": 66, "unit": "mph"}
